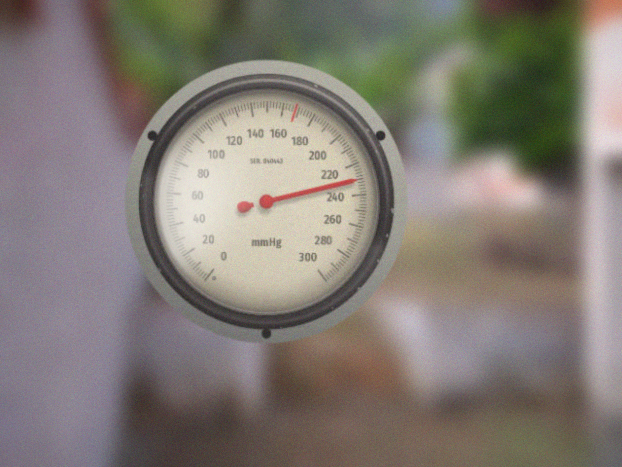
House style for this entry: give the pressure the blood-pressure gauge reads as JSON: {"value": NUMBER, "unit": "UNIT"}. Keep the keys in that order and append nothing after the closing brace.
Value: {"value": 230, "unit": "mmHg"}
